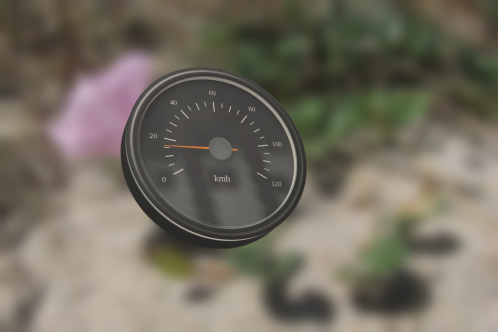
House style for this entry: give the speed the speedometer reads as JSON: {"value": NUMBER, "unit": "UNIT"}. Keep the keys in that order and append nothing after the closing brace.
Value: {"value": 15, "unit": "km/h"}
